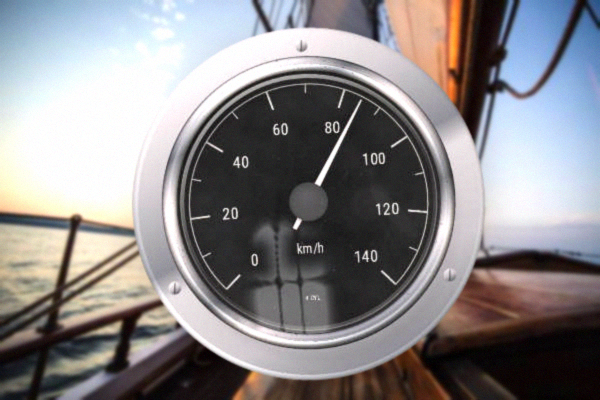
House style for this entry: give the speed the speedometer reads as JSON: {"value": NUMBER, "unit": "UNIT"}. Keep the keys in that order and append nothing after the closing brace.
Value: {"value": 85, "unit": "km/h"}
